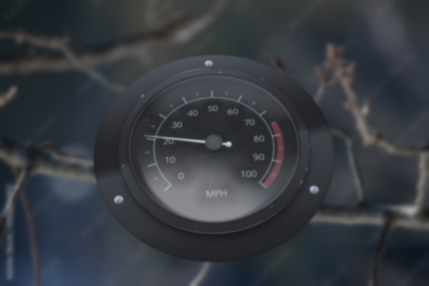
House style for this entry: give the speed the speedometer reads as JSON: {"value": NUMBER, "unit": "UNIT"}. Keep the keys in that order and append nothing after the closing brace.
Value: {"value": 20, "unit": "mph"}
